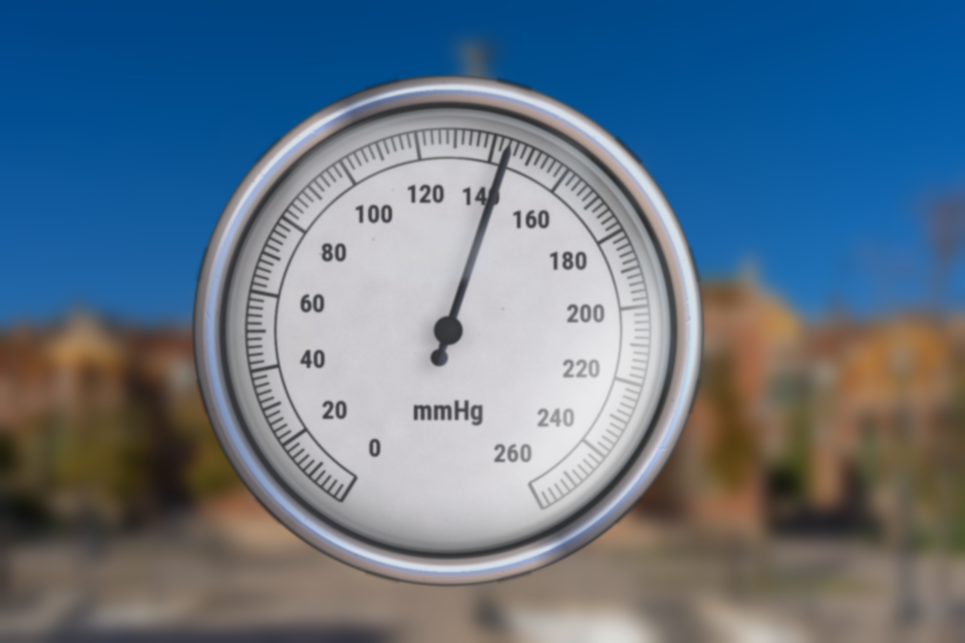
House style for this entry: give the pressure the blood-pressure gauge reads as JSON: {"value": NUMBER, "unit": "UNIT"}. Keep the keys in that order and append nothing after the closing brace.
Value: {"value": 144, "unit": "mmHg"}
